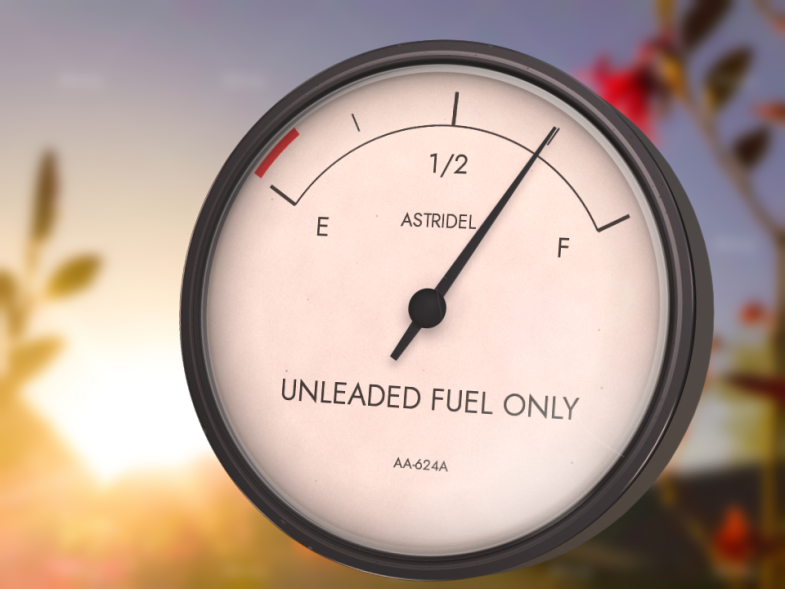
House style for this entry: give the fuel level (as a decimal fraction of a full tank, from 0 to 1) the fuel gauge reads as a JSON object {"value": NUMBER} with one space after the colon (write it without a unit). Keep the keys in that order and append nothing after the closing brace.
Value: {"value": 0.75}
